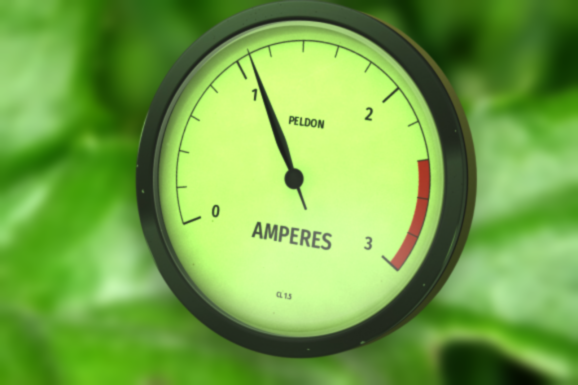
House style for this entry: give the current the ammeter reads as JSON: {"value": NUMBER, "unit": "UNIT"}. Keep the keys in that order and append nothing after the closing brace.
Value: {"value": 1.1, "unit": "A"}
